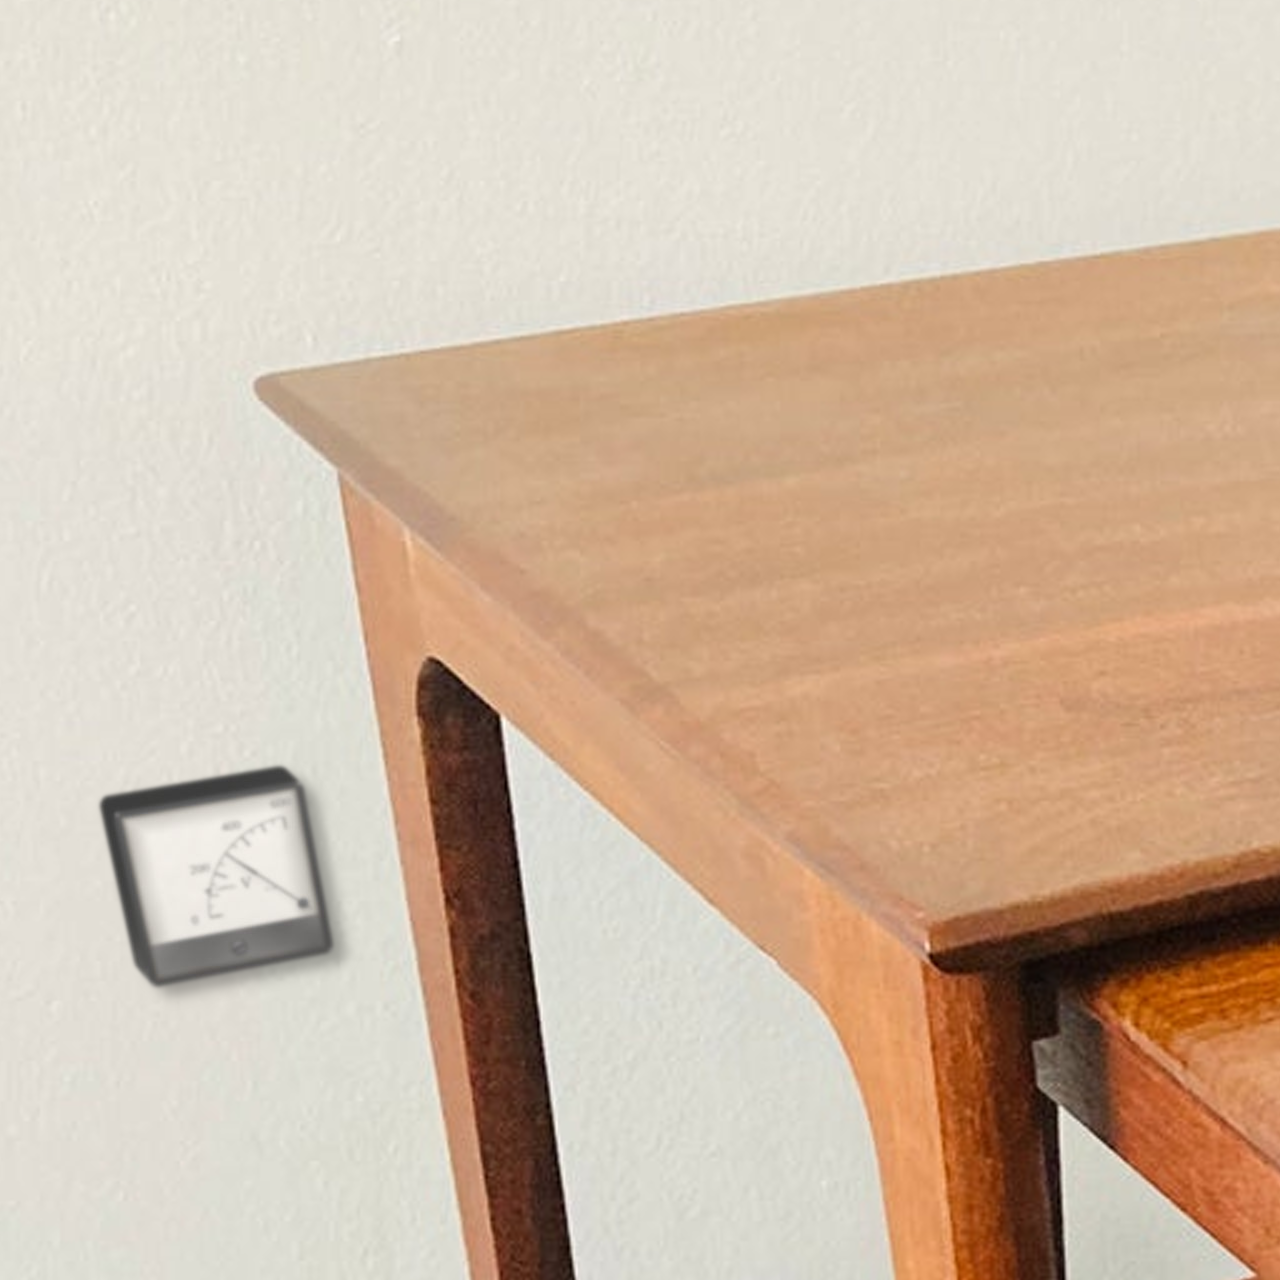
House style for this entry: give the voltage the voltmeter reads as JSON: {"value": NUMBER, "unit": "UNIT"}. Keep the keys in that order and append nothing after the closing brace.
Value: {"value": 300, "unit": "V"}
